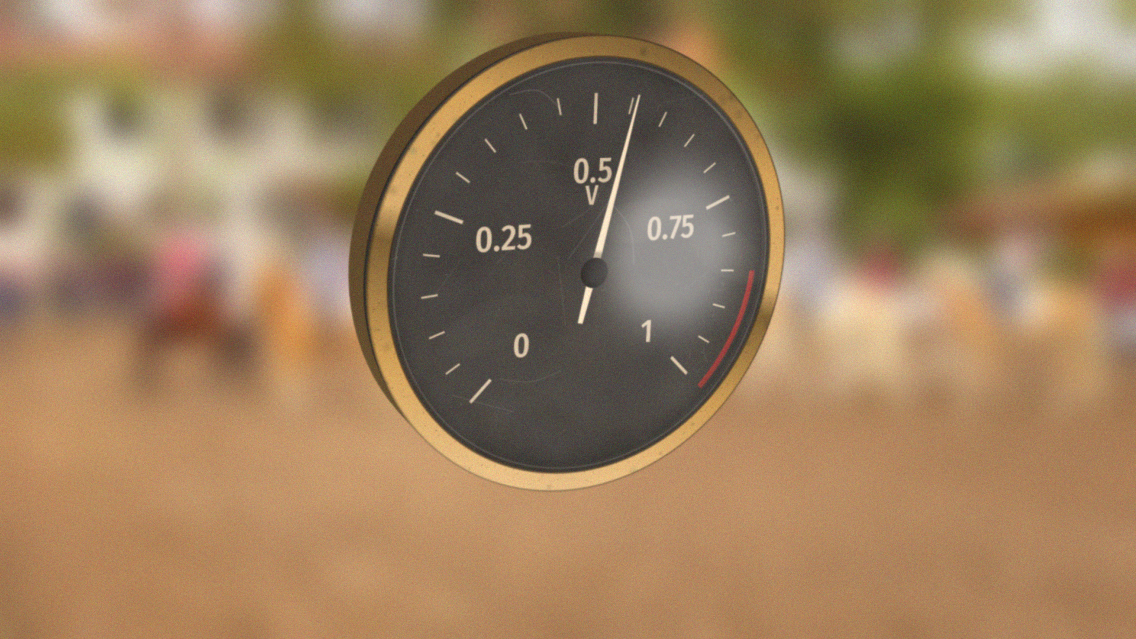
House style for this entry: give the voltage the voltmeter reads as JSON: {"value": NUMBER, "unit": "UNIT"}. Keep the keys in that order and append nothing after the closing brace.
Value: {"value": 0.55, "unit": "V"}
